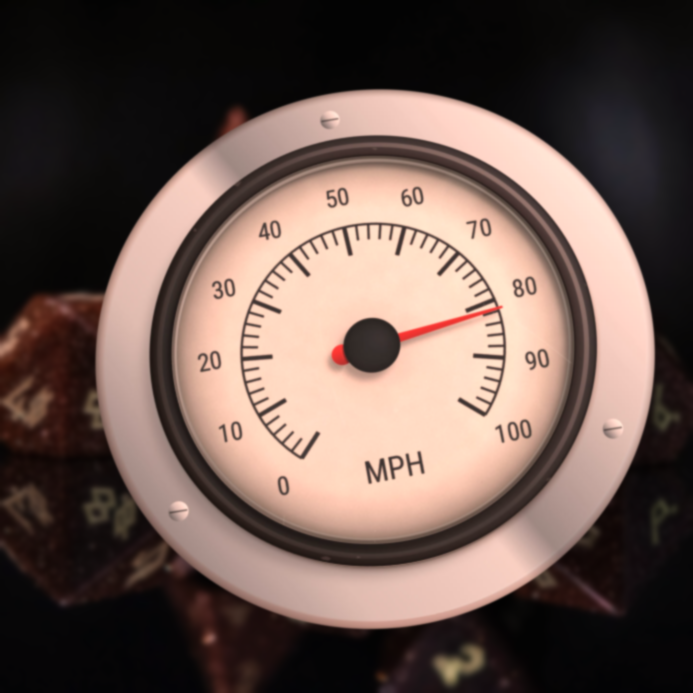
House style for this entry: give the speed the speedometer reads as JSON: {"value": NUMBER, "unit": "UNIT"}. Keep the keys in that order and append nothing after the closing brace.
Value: {"value": 82, "unit": "mph"}
